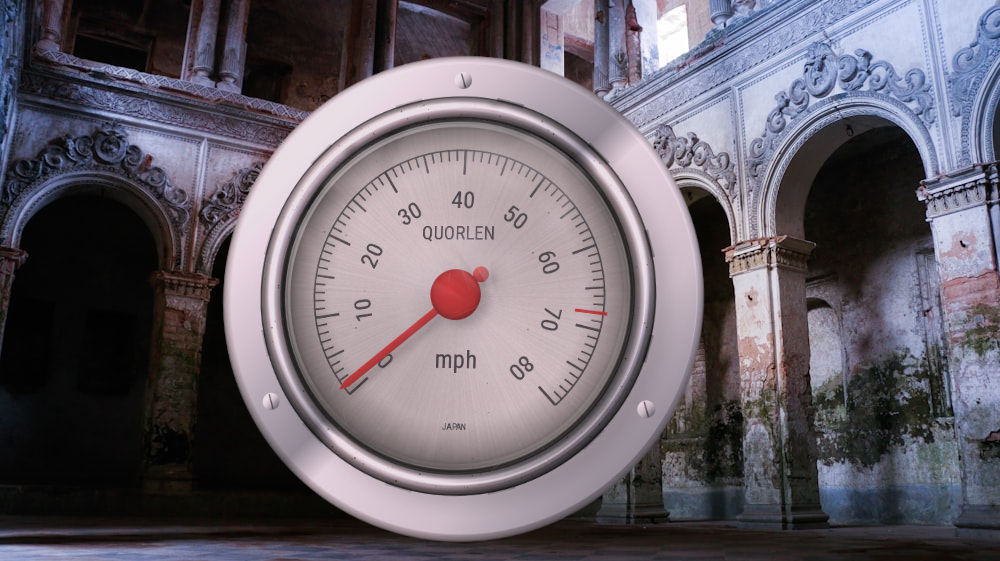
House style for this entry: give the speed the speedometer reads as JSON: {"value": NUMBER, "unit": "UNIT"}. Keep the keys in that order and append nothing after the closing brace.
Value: {"value": 1, "unit": "mph"}
